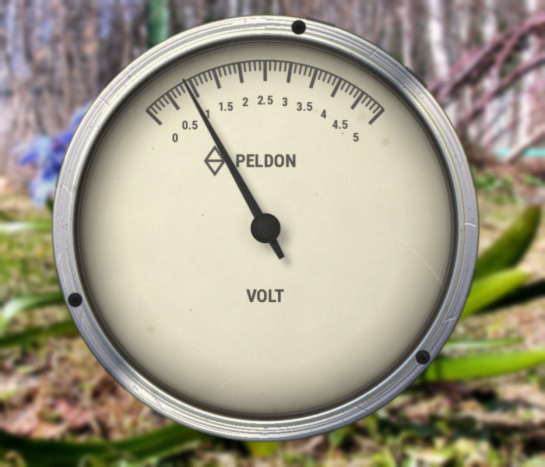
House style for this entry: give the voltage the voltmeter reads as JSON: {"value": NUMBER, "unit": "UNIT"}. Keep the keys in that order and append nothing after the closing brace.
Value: {"value": 0.9, "unit": "V"}
